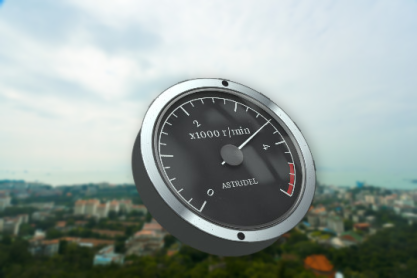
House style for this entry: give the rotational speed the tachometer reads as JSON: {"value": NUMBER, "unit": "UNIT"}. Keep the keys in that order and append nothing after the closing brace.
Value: {"value": 3600, "unit": "rpm"}
